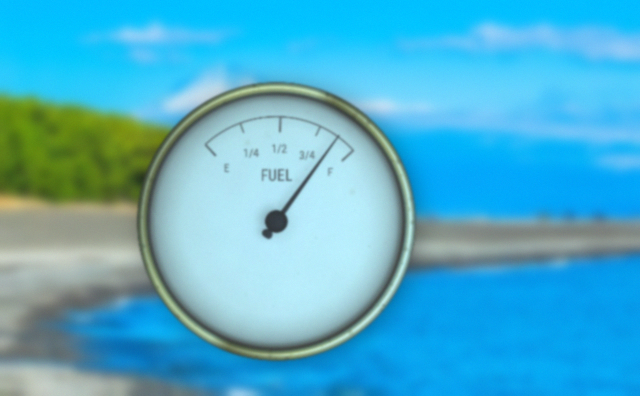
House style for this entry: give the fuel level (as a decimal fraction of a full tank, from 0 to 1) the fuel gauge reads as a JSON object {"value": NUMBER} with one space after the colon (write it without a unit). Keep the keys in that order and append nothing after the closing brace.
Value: {"value": 0.875}
